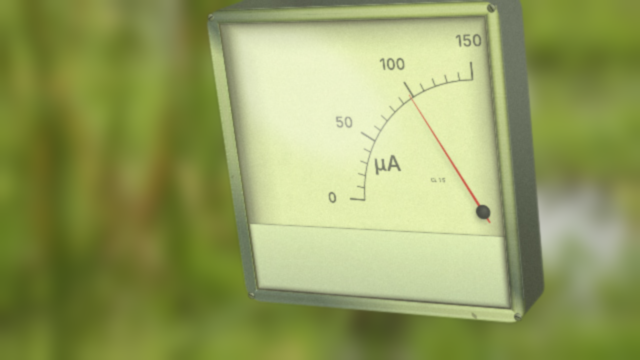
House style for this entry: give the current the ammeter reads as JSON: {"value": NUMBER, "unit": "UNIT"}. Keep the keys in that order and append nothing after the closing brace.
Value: {"value": 100, "unit": "µA"}
